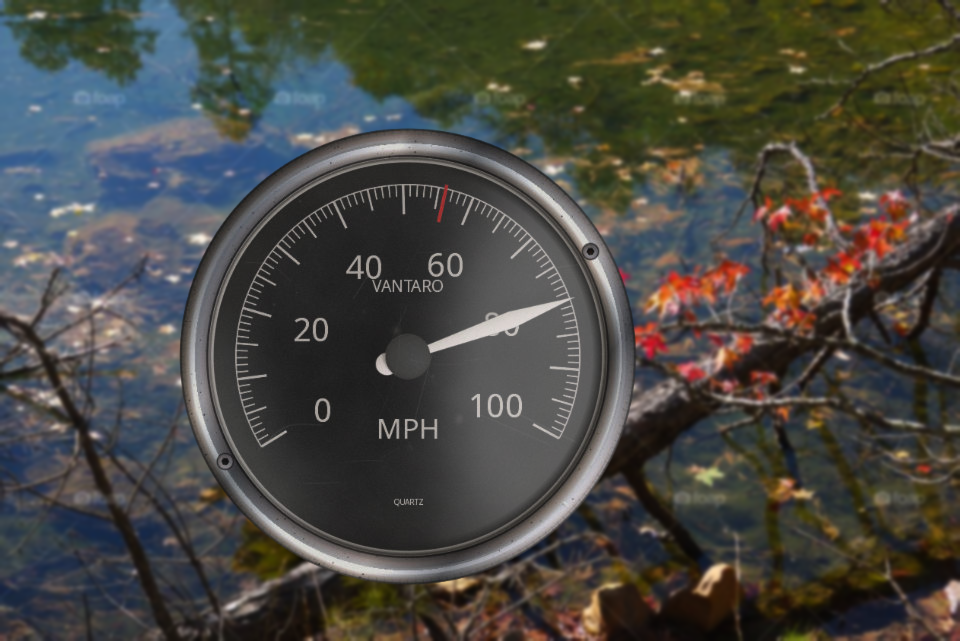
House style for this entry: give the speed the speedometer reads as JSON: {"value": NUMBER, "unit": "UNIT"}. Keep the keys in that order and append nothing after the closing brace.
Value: {"value": 80, "unit": "mph"}
